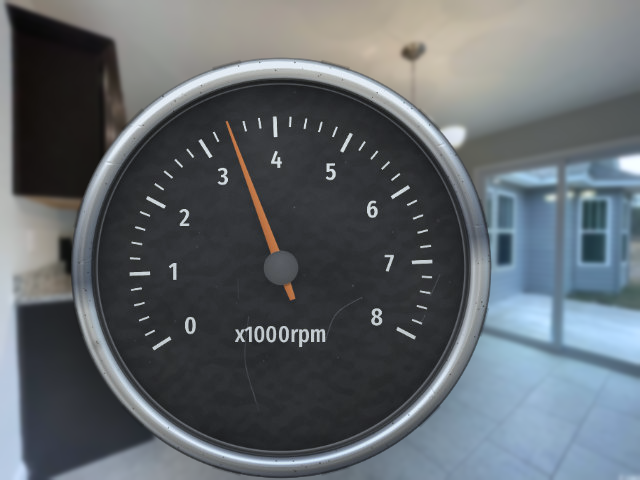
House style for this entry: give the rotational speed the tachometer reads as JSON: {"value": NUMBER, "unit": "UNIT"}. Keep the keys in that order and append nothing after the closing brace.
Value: {"value": 3400, "unit": "rpm"}
